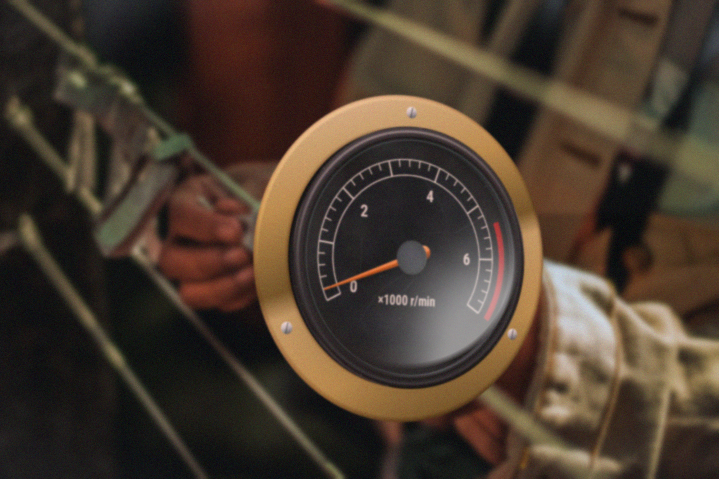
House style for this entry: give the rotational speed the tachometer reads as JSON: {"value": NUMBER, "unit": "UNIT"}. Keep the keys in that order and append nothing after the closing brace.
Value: {"value": 200, "unit": "rpm"}
